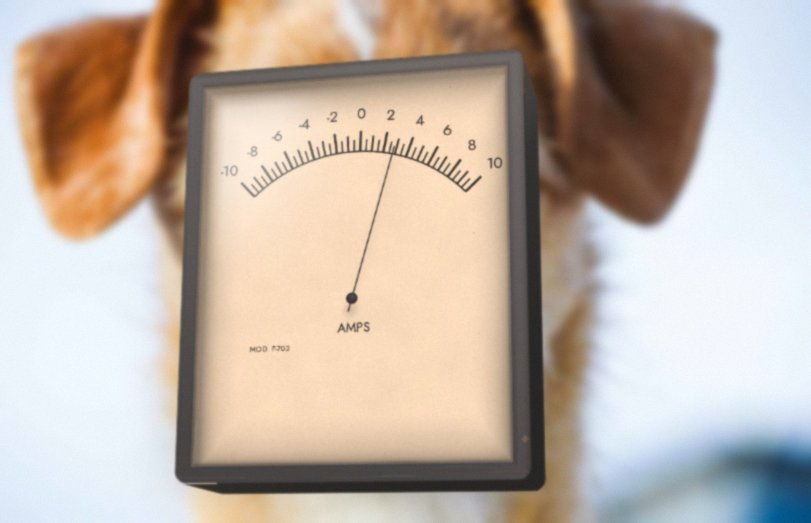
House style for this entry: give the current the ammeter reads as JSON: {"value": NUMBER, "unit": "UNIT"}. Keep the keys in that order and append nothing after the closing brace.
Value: {"value": 3, "unit": "A"}
